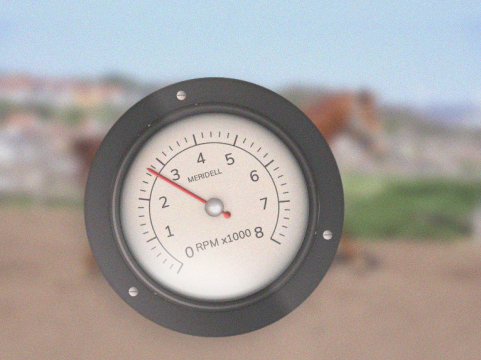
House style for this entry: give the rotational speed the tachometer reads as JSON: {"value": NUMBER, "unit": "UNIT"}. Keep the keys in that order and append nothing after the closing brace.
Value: {"value": 2700, "unit": "rpm"}
